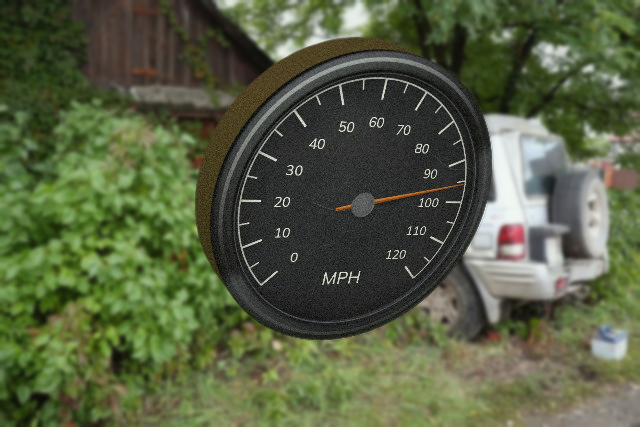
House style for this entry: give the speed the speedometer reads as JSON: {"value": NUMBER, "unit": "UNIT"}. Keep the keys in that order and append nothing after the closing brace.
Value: {"value": 95, "unit": "mph"}
